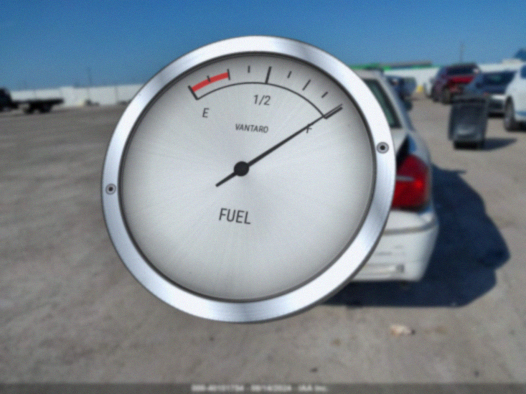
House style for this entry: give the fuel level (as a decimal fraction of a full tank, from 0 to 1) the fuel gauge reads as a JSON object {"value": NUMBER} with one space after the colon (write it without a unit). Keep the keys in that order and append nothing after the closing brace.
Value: {"value": 1}
